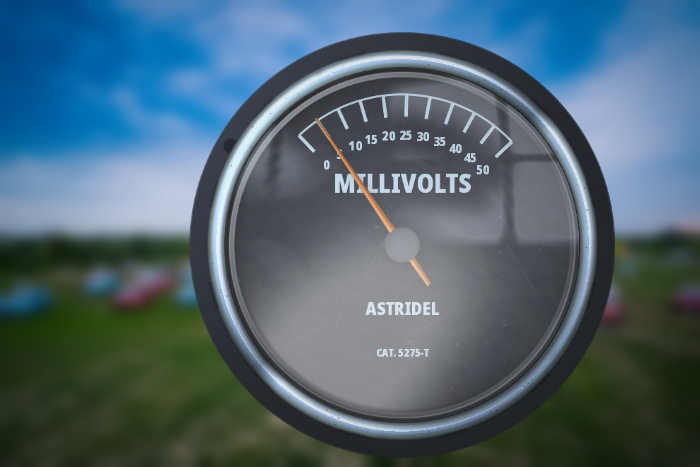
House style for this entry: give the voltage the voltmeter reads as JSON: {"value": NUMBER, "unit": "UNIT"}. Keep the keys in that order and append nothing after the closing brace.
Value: {"value": 5, "unit": "mV"}
